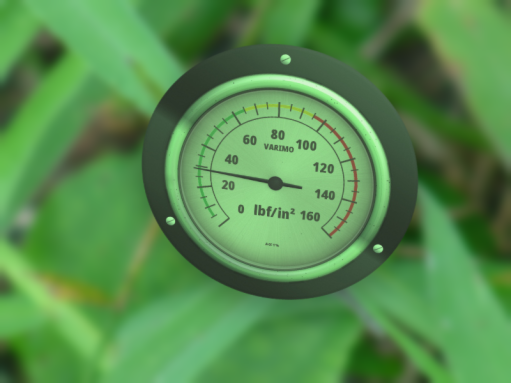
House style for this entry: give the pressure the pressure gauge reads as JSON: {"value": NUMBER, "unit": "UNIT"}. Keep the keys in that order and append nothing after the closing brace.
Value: {"value": 30, "unit": "psi"}
